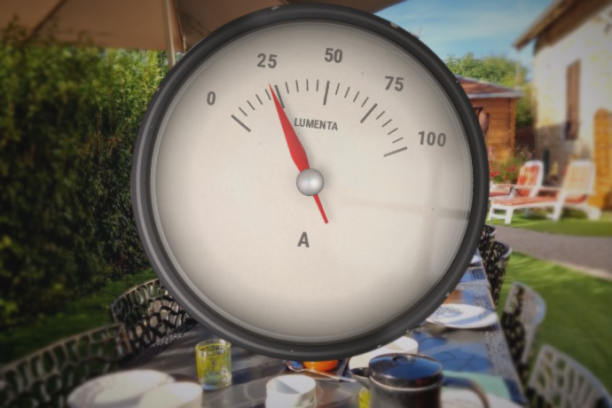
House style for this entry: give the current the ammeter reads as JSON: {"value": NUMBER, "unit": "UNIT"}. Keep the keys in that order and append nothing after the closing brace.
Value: {"value": 22.5, "unit": "A"}
